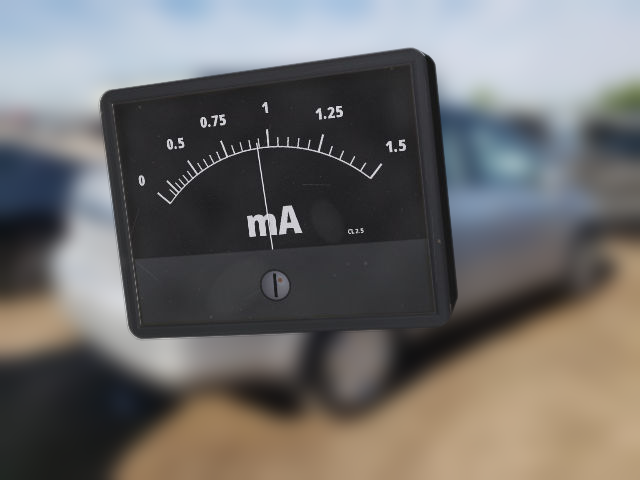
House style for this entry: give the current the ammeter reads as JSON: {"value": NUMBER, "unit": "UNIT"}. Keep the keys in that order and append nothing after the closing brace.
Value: {"value": 0.95, "unit": "mA"}
